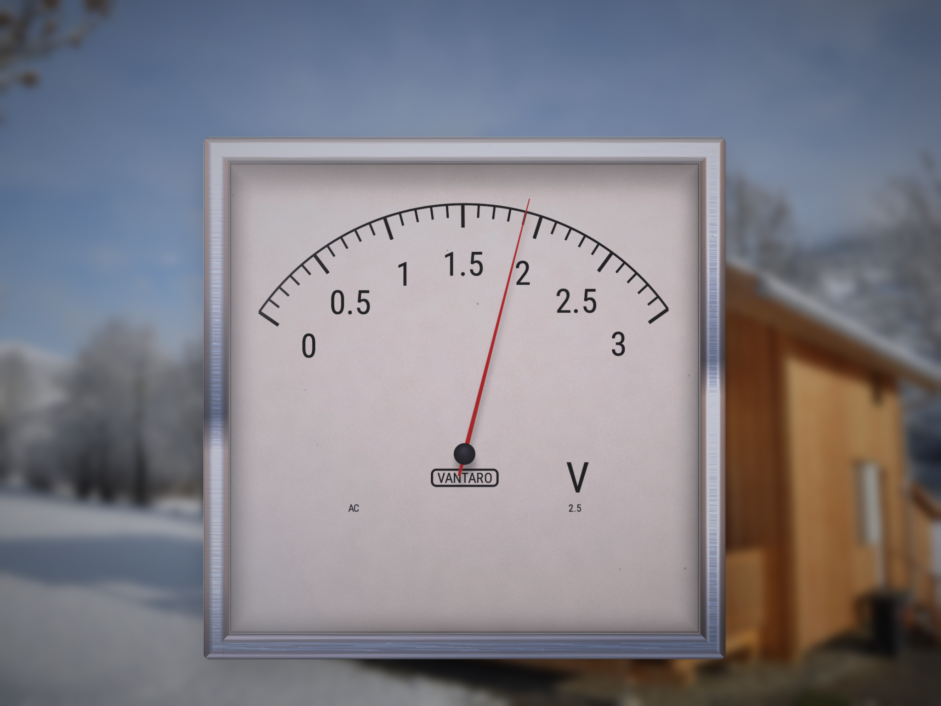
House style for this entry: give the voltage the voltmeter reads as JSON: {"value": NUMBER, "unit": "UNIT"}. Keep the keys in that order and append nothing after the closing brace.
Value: {"value": 1.9, "unit": "V"}
